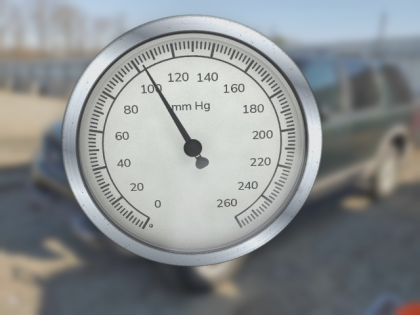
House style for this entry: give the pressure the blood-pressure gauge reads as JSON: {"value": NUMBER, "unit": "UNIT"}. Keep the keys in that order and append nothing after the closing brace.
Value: {"value": 104, "unit": "mmHg"}
